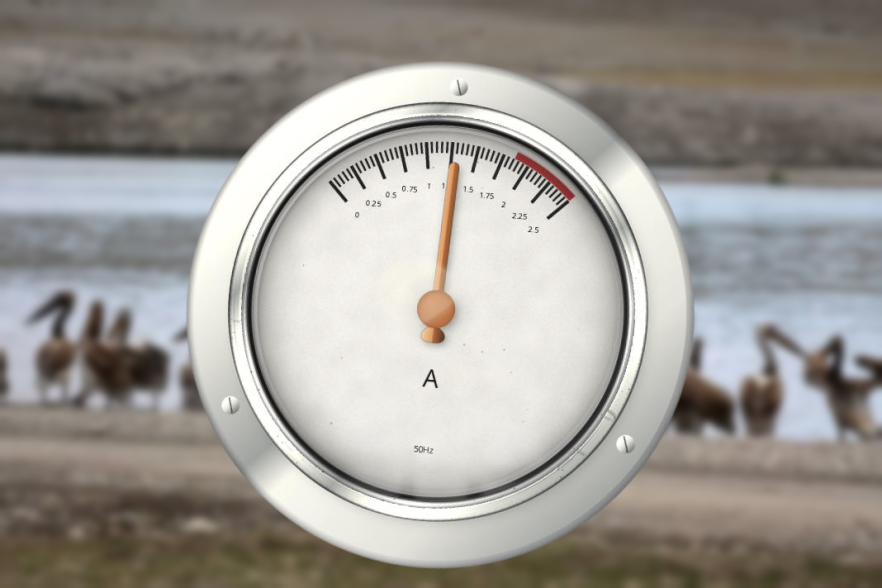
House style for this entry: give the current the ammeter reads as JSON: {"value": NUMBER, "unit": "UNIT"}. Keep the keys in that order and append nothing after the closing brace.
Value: {"value": 1.3, "unit": "A"}
